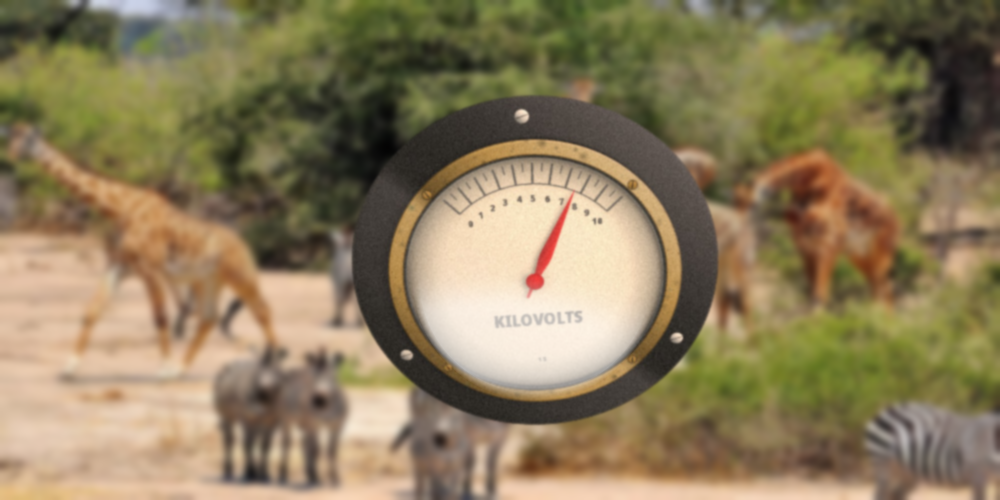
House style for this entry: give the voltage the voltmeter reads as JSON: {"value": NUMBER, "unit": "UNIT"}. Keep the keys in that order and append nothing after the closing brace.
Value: {"value": 7.5, "unit": "kV"}
